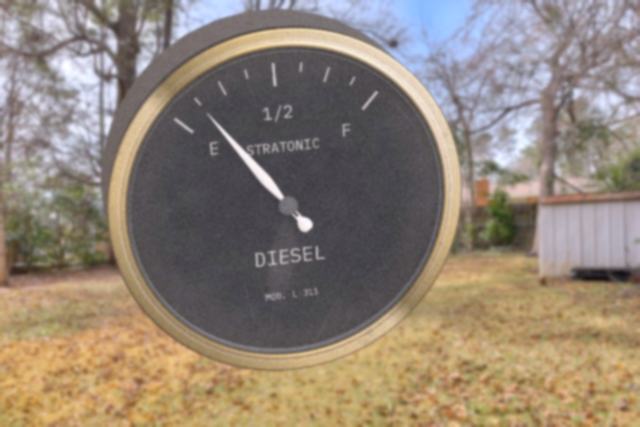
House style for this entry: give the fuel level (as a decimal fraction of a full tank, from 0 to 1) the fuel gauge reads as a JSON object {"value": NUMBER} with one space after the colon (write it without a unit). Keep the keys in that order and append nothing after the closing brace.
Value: {"value": 0.125}
